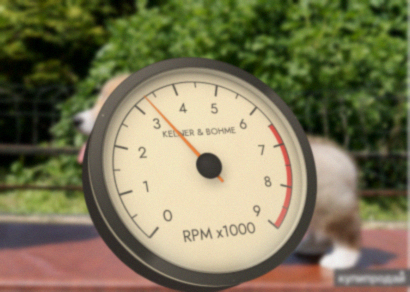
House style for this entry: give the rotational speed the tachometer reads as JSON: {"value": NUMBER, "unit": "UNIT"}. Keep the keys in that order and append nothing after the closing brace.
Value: {"value": 3250, "unit": "rpm"}
